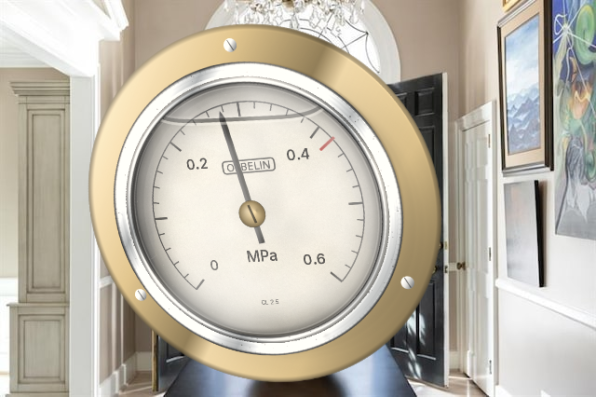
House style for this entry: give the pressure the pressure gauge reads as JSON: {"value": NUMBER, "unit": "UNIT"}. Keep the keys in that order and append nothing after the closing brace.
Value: {"value": 0.28, "unit": "MPa"}
